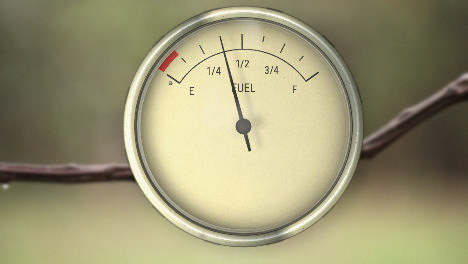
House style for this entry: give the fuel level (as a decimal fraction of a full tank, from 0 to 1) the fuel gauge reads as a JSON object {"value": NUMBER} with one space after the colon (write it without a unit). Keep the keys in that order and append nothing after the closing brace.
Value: {"value": 0.375}
